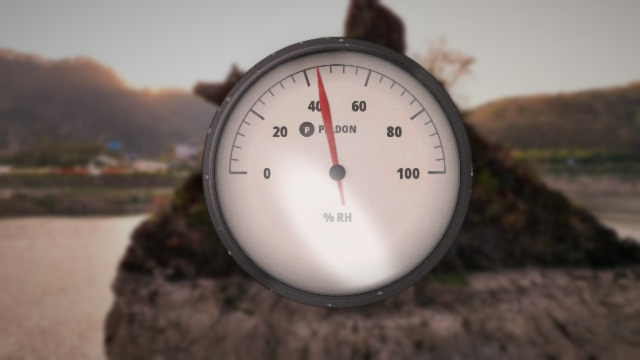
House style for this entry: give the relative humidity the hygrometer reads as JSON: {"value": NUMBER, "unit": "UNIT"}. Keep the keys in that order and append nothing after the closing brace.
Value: {"value": 44, "unit": "%"}
